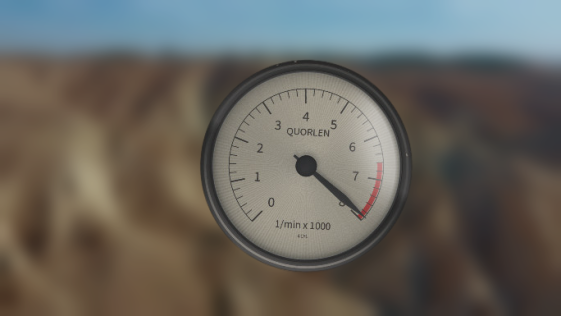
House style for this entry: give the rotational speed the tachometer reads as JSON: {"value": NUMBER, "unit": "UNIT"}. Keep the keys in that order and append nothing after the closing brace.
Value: {"value": 7900, "unit": "rpm"}
